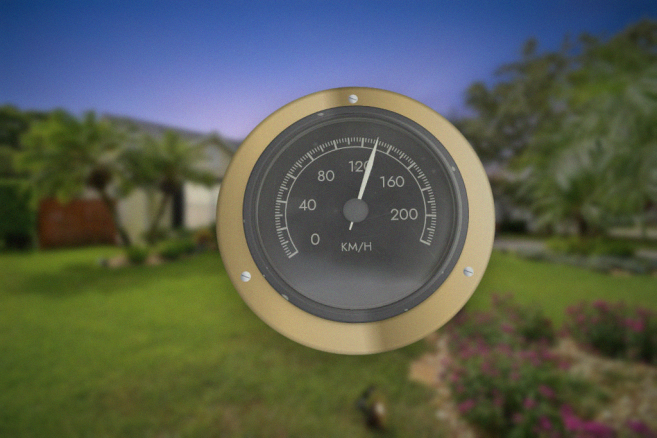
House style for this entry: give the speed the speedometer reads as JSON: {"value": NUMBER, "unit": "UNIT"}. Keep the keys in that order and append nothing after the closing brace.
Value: {"value": 130, "unit": "km/h"}
